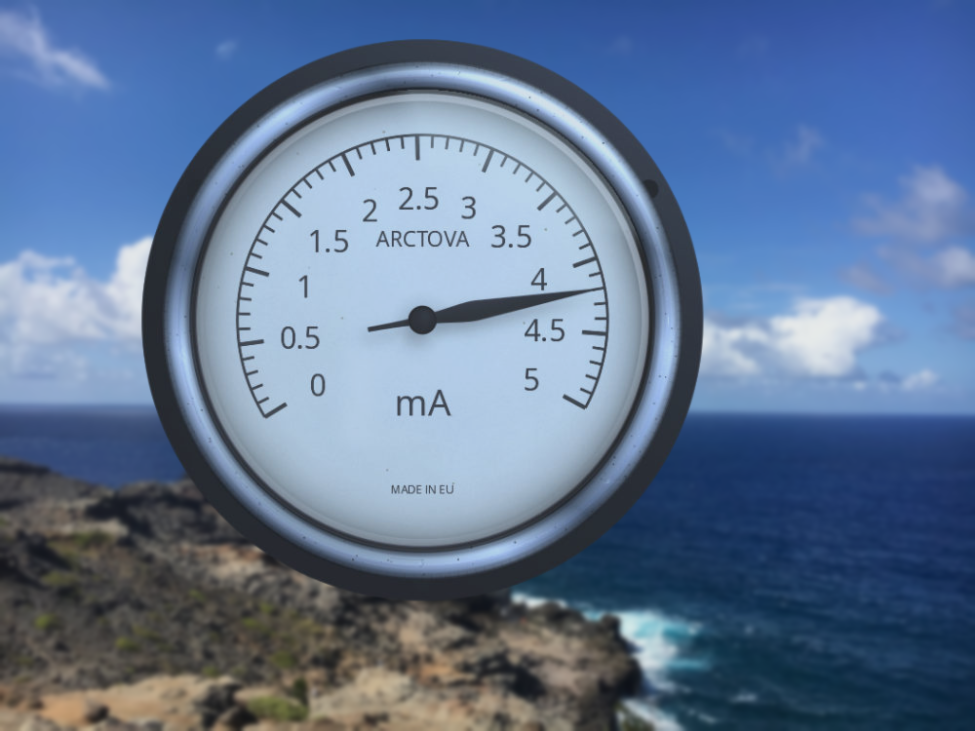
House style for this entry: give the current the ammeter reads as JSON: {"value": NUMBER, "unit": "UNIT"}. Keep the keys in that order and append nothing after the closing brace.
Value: {"value": 4.2, "unit": "mA"}
